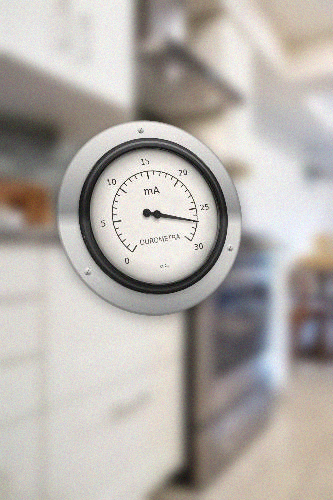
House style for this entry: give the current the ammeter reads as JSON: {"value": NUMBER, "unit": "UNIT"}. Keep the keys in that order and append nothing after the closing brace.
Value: {"value": 27, "unit": "mA"}
